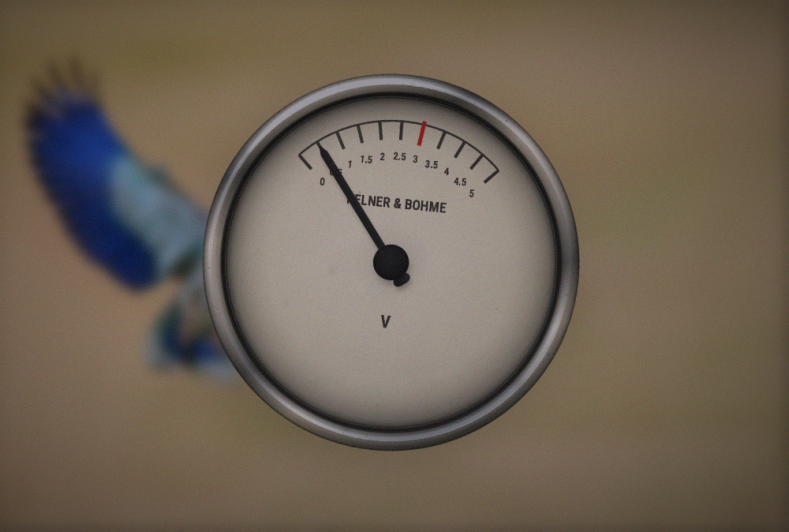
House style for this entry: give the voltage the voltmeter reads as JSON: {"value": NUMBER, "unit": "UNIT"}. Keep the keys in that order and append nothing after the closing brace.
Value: {"value": 0.5, "unit": "V"}
